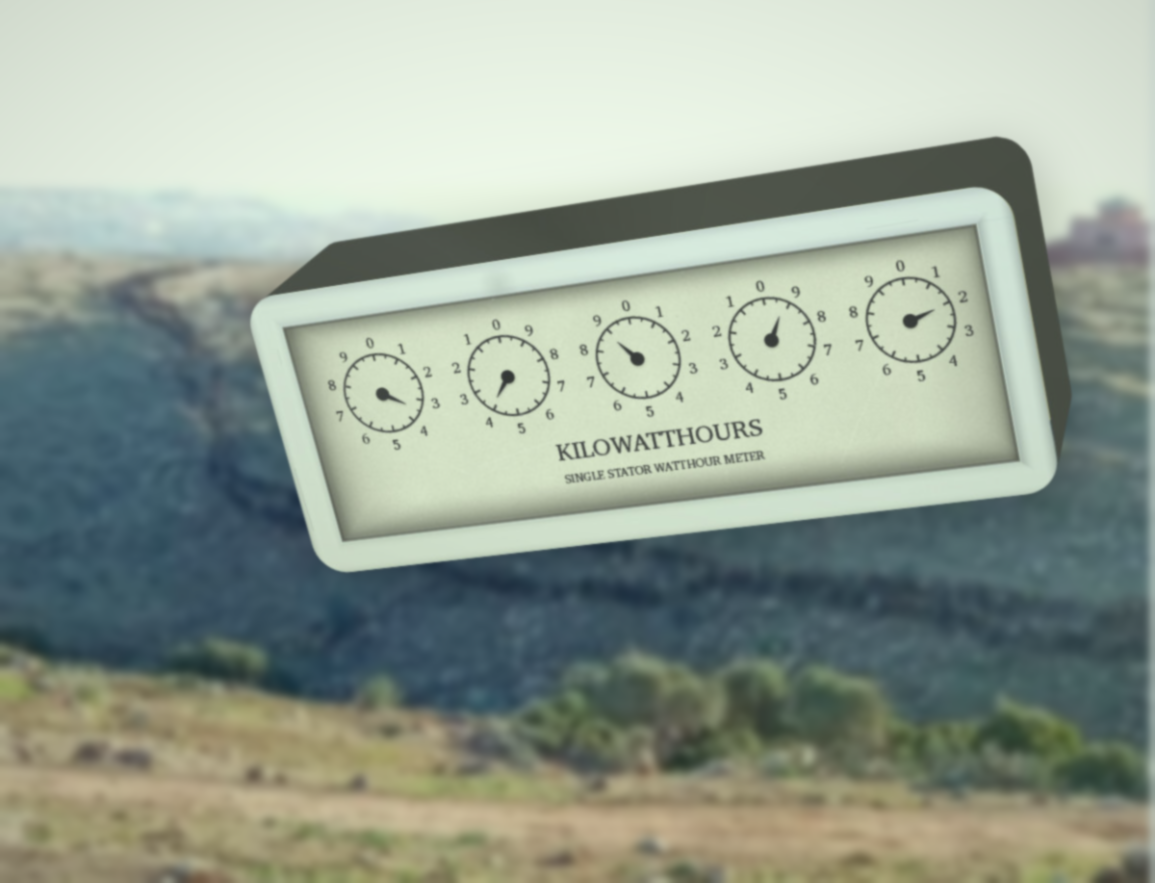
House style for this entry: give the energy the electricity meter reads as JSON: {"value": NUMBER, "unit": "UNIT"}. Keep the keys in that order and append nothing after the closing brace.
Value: {"value": 33892, "unit": "kWh"}
